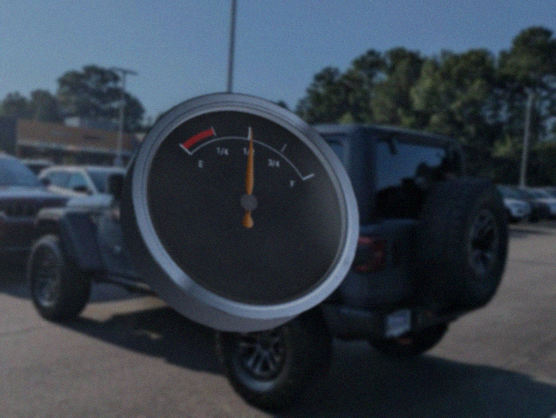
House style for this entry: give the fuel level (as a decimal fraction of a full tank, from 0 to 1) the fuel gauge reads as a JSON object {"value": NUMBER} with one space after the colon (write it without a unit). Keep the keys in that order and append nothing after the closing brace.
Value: {"value": 0.5}
